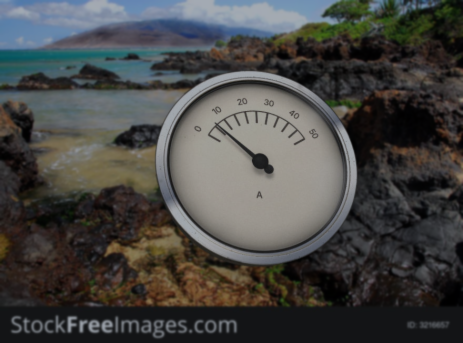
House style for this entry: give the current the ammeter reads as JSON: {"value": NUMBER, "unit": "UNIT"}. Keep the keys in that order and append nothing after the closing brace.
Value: {"value": 5, "unit": "A"}
